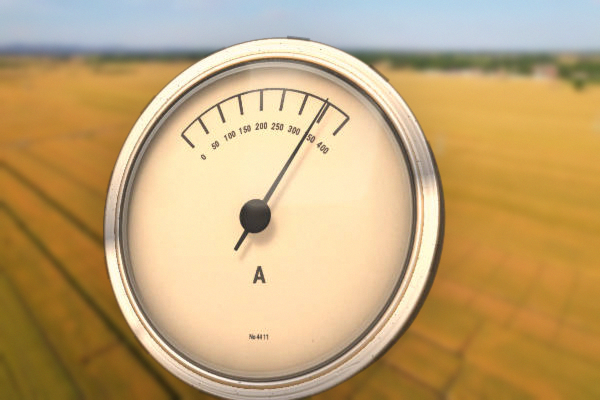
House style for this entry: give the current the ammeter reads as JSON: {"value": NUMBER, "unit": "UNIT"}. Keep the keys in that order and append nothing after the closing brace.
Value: {"value": 350, "unit": "A"}
